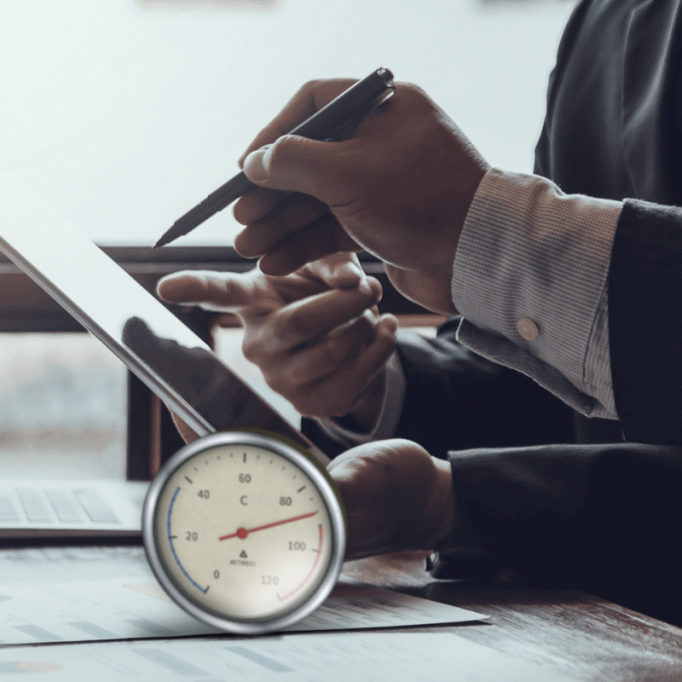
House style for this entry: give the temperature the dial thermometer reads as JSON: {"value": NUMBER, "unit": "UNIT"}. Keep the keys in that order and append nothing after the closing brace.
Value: {"value": 88, "unit": "°C"}
